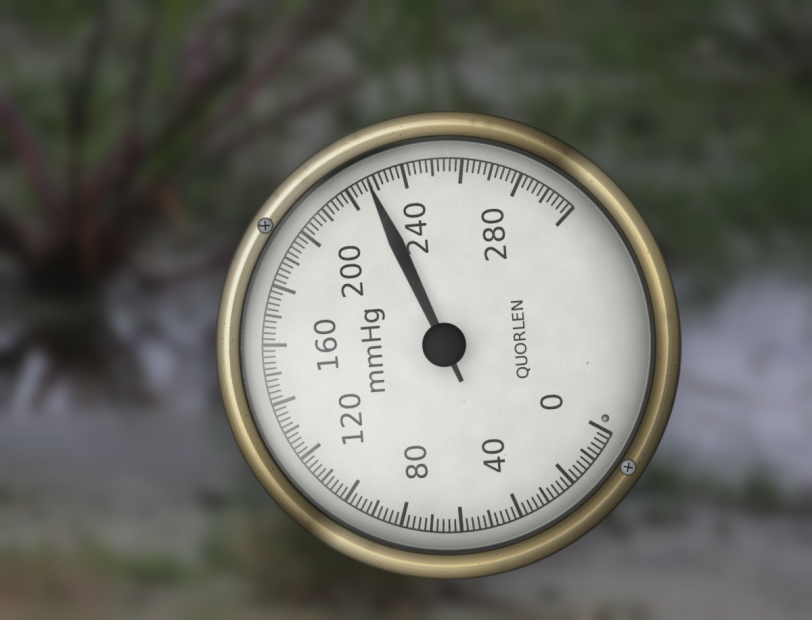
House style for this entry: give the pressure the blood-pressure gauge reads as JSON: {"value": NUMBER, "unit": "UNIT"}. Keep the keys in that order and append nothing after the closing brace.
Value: {"value": 228, "unit": "mmHg"}
